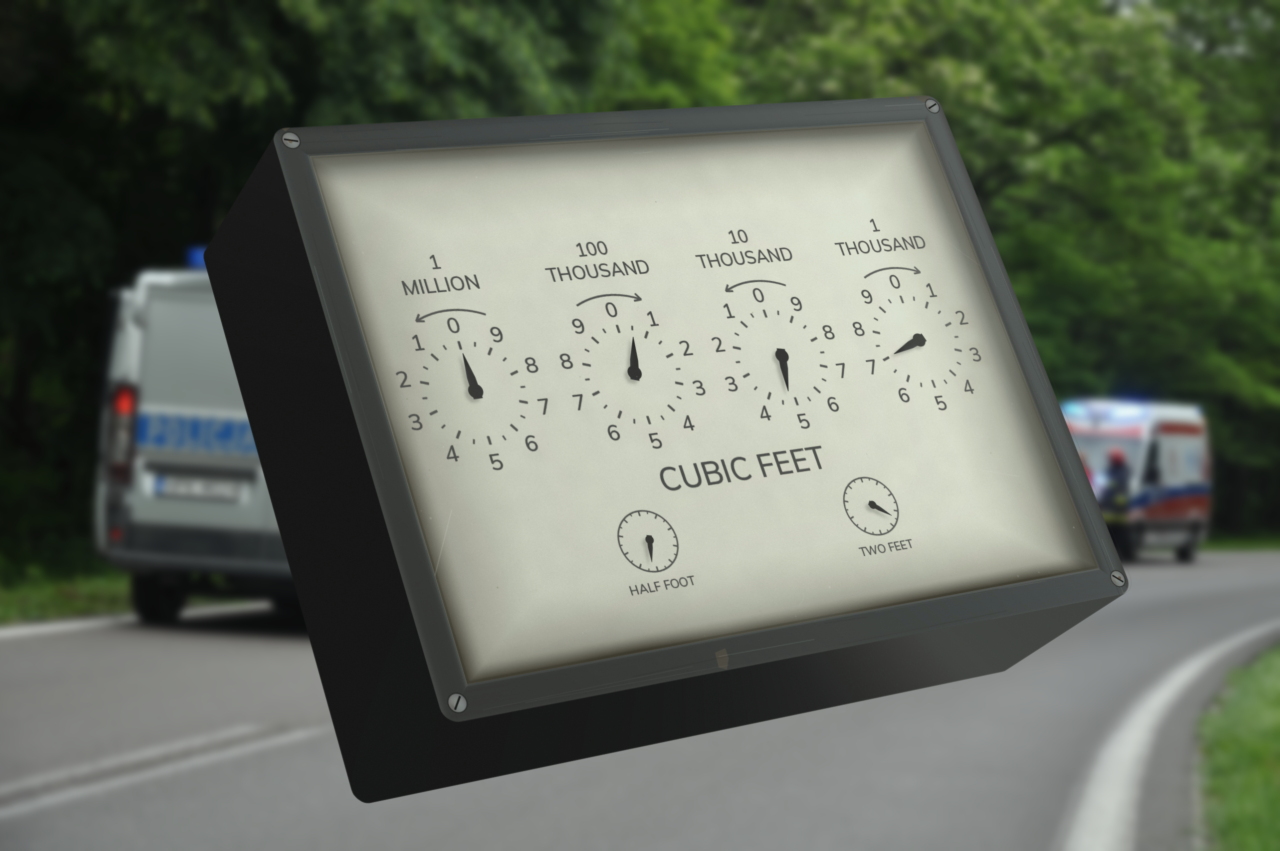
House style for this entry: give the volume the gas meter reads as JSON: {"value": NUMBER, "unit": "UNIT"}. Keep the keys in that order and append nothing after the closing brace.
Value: {"value": 4700, "unit": "ft³"}
